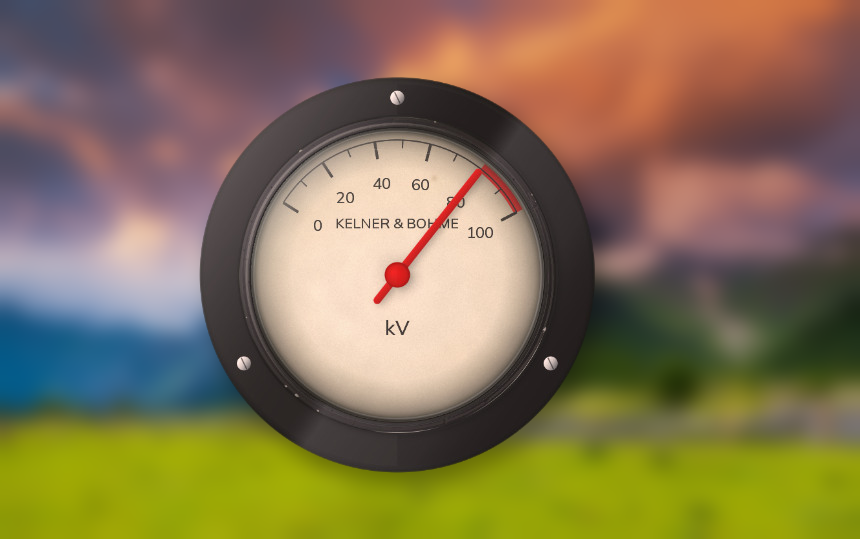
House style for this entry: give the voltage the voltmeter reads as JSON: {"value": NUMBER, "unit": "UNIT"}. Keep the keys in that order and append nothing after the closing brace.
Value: {"value": 80, "unit": "kV"}
